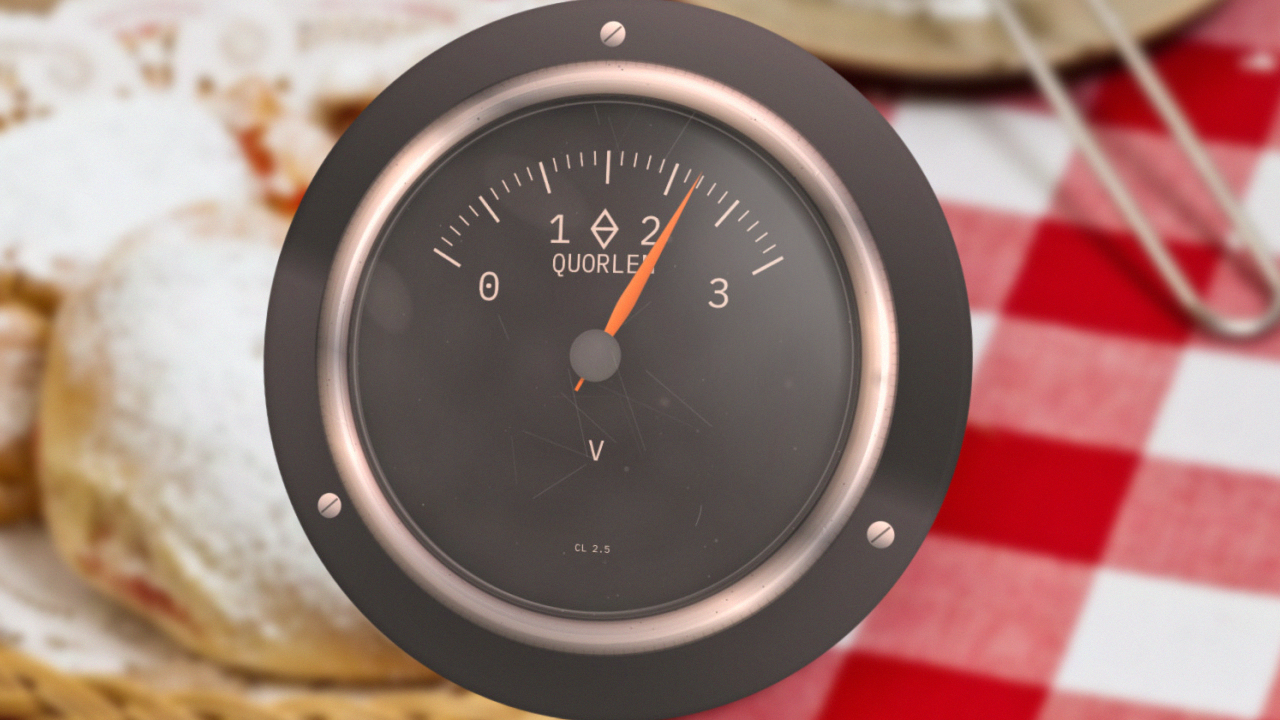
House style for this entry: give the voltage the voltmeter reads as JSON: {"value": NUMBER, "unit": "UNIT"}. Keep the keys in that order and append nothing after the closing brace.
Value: {"value": 2.2, "unit": "V"}
